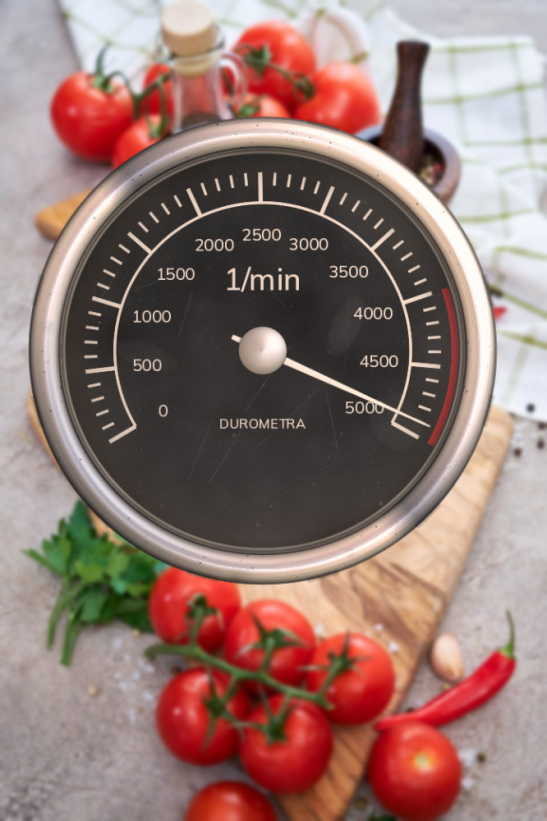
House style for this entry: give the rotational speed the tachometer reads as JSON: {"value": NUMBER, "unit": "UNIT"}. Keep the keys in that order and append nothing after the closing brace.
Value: {"value": 4900, "unit": "rpm"}
